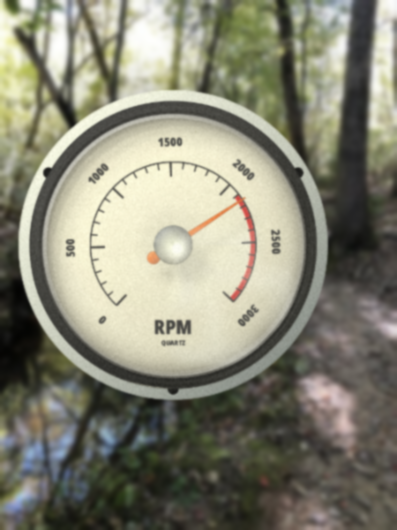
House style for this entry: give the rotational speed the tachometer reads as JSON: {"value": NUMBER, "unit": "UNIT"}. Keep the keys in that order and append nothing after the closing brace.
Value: {"value": 2150, "unit": "rpm"}
